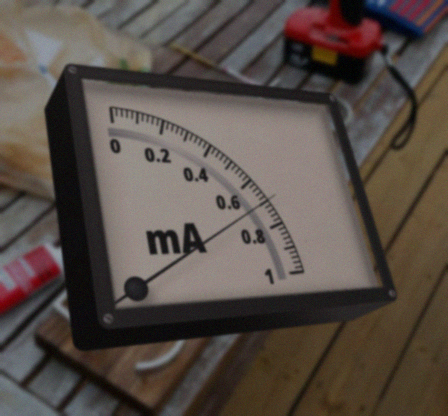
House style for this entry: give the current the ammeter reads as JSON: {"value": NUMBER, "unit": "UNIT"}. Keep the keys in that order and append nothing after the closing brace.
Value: {"value": 0.7, "unit": "mA"}
